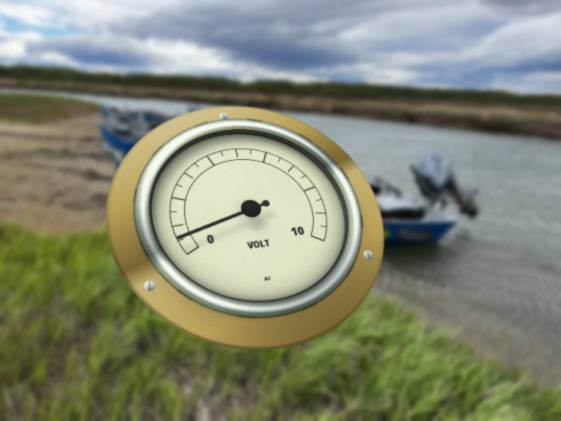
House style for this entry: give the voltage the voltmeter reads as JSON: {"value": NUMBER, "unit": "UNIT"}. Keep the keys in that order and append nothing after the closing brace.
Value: {"value": 0.5, "unit": "V"}
